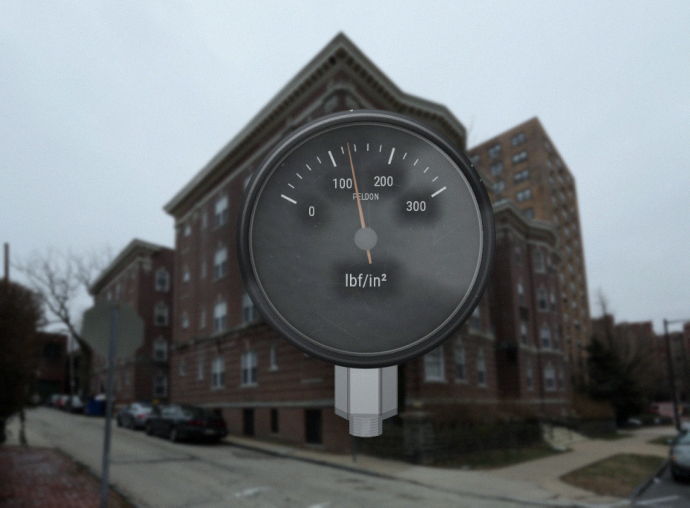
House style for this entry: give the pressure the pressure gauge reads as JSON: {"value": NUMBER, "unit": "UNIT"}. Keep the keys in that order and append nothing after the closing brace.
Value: {"value": 130, "unit": "psi"}
